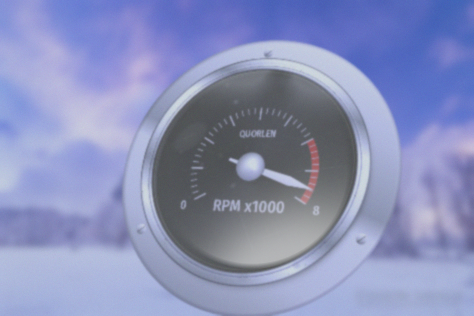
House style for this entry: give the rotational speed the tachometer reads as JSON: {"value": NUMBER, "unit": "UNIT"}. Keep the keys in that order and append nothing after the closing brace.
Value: {"value": 7600, "unit": "rpm"}
